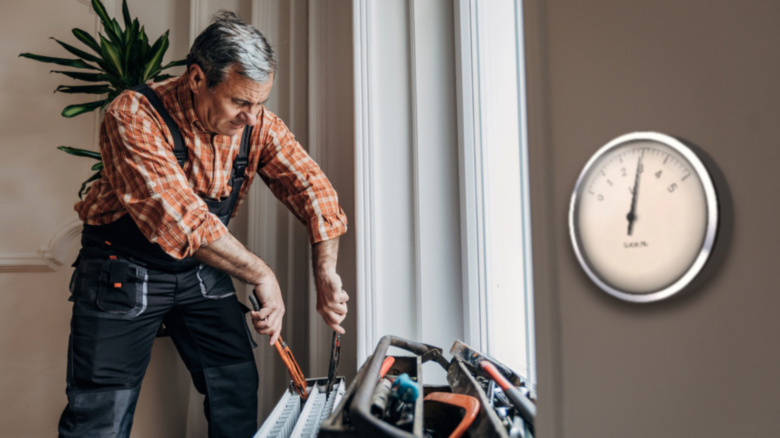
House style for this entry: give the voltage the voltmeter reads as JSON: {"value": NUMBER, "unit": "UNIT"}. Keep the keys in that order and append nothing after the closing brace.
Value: {"value": 3, "unit": "V"}
